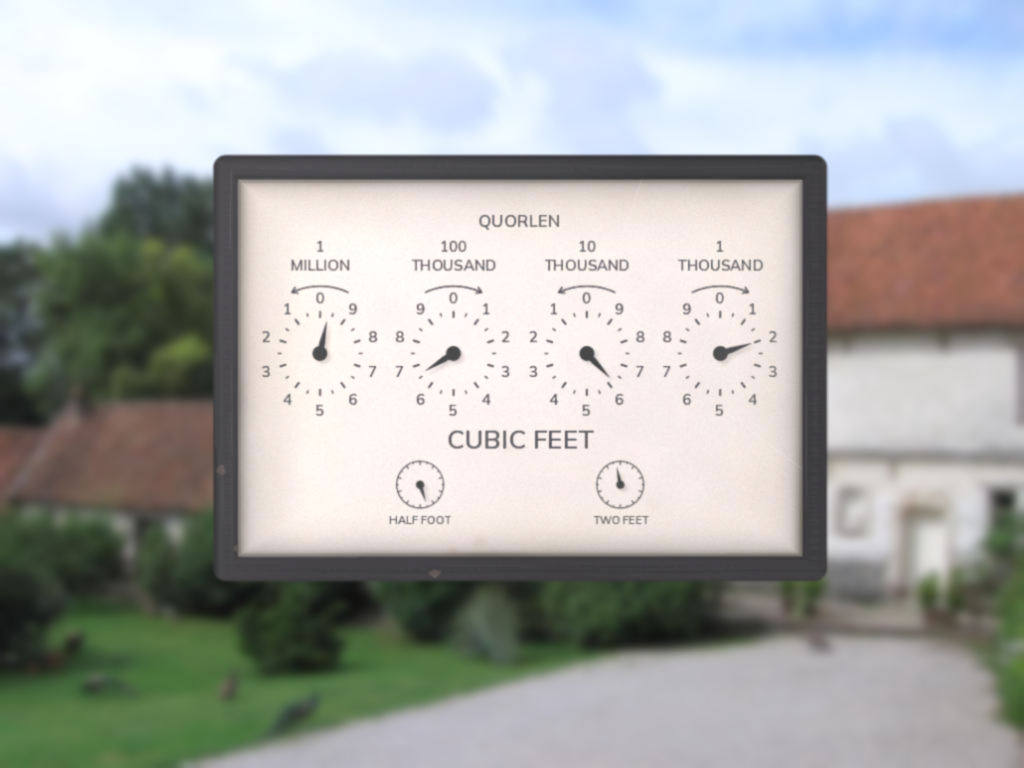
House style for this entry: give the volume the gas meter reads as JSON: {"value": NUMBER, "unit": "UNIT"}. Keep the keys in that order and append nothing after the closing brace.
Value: {"value": 966200, "unit": "ft³"}
